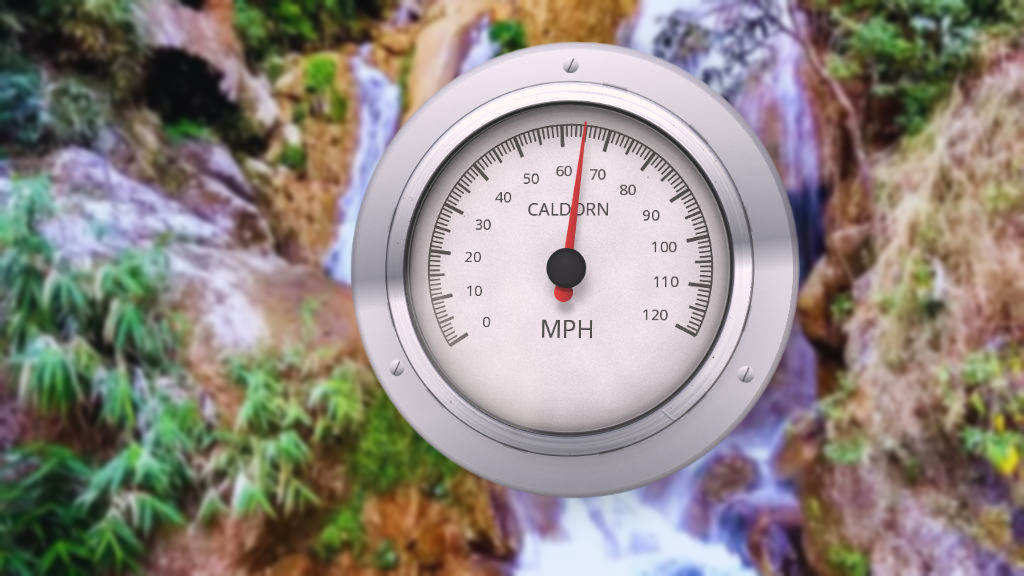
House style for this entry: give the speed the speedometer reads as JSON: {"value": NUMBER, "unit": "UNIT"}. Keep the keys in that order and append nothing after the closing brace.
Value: {"value": 65, "unit": "mph"}
